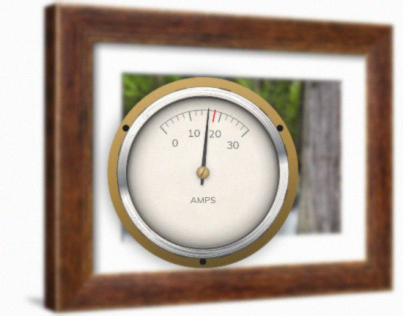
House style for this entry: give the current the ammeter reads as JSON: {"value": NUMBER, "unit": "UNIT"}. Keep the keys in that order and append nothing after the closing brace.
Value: {"value": 16, "unit": "A"}
